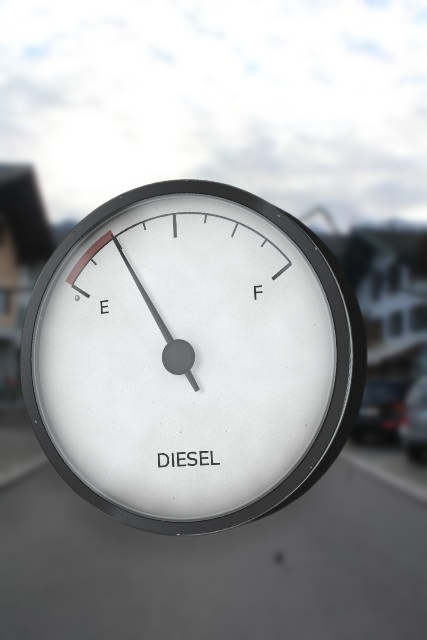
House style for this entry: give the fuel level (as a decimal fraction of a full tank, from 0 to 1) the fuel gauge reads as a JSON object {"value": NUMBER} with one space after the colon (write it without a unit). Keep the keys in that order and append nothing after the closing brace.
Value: {"value": 0.25}
